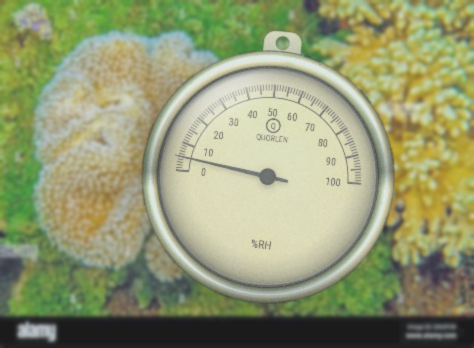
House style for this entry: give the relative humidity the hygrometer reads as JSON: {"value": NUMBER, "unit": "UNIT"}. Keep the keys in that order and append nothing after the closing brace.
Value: {"value": 5, "unit": "%"}
